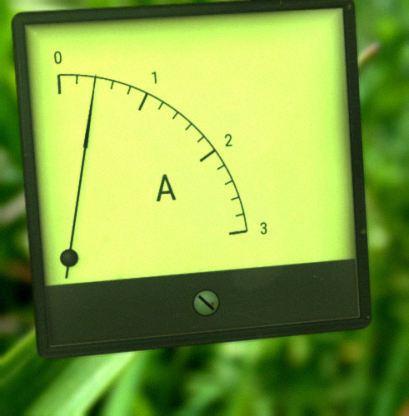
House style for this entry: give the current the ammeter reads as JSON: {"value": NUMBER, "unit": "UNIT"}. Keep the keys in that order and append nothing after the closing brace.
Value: {"value": 0.4, "unit": "A"}
